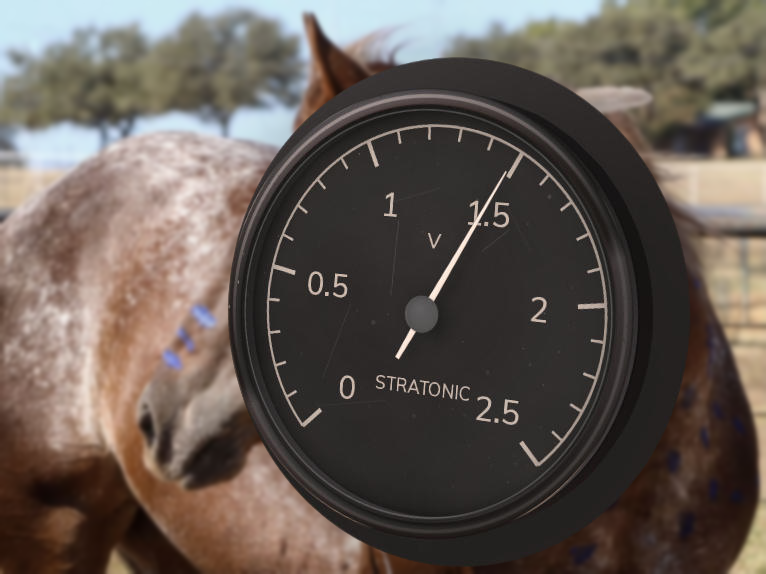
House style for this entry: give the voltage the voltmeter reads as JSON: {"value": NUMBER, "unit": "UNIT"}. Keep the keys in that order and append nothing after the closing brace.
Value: {"value": 1.5, "unit": "V"}
